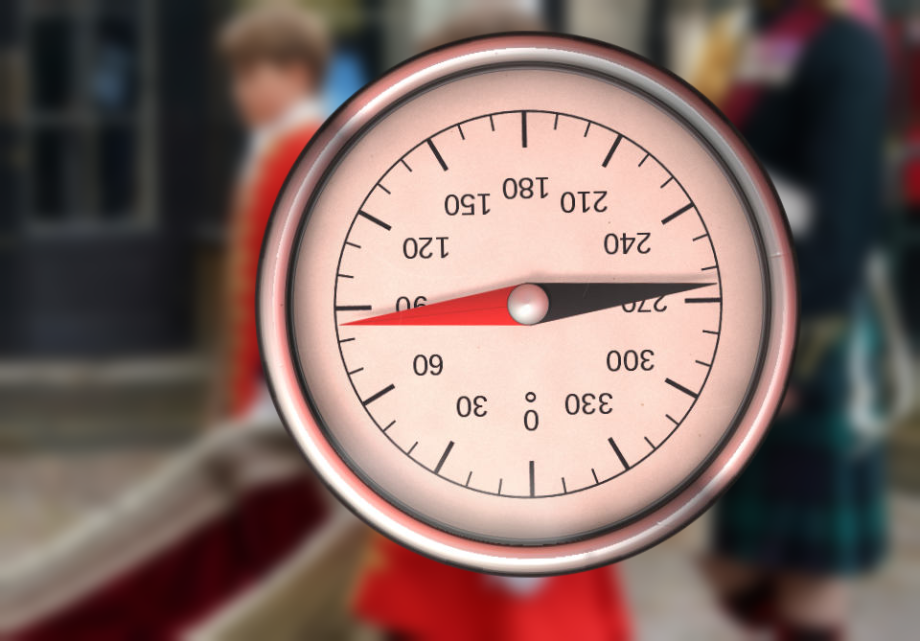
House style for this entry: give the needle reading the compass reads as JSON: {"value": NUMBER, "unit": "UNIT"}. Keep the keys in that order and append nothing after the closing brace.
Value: {"value": 85, "unit": "°"}
